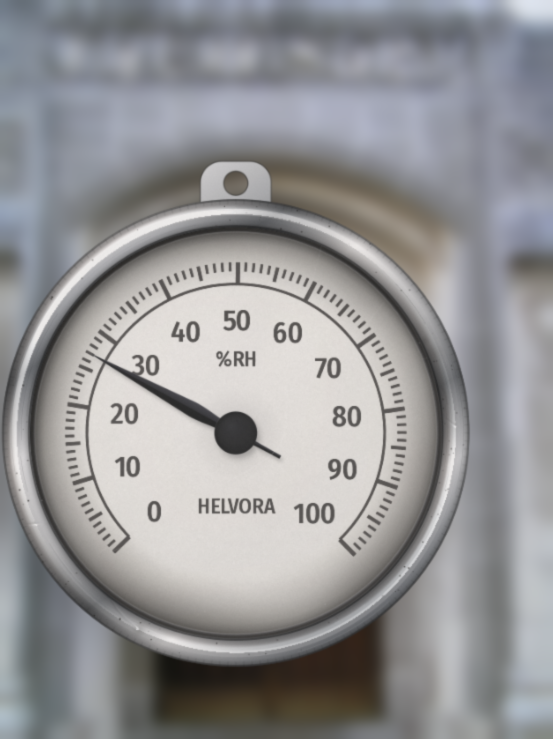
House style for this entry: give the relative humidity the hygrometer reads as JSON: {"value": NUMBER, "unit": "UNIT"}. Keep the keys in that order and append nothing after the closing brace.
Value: {"value": 27, "unit": "%"}
